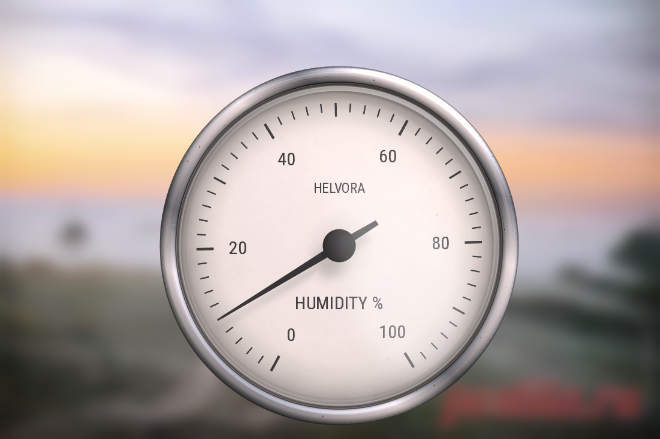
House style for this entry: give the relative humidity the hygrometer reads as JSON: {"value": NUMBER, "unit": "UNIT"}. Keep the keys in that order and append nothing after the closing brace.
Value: {"value": 10, "unit": "%"}
